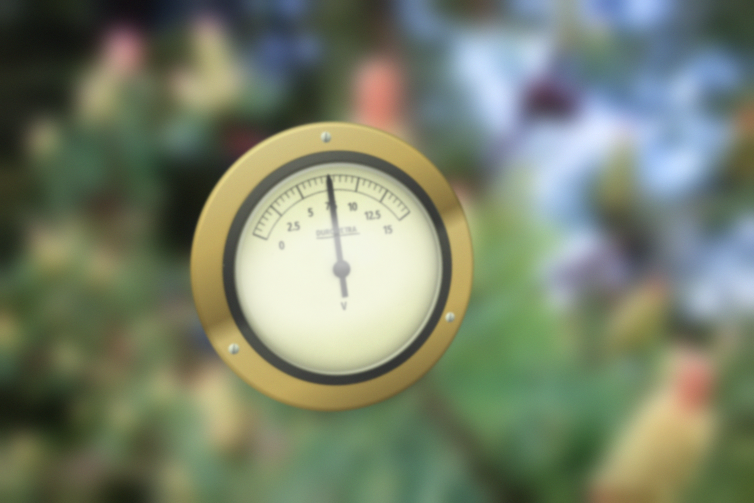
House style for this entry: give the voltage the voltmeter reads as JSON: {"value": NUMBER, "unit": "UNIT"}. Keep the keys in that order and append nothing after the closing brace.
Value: {"value": 7.5, "unit": "V"}
